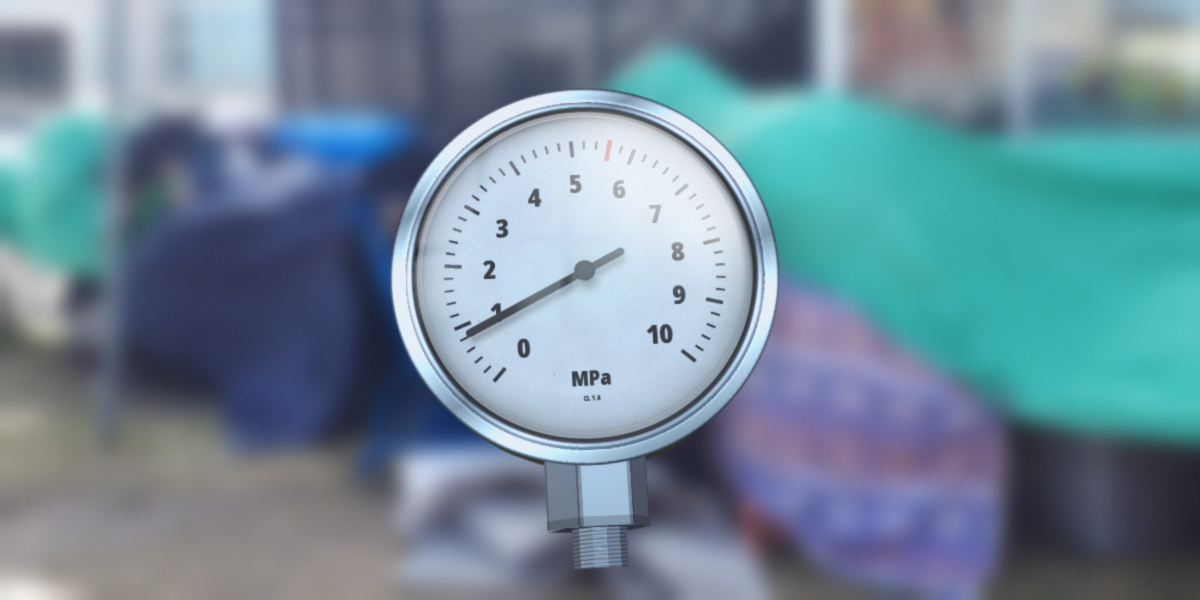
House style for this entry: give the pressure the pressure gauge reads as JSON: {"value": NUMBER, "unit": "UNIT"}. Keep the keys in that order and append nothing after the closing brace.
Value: {"value": 0.8, "unit": "MPa"}
